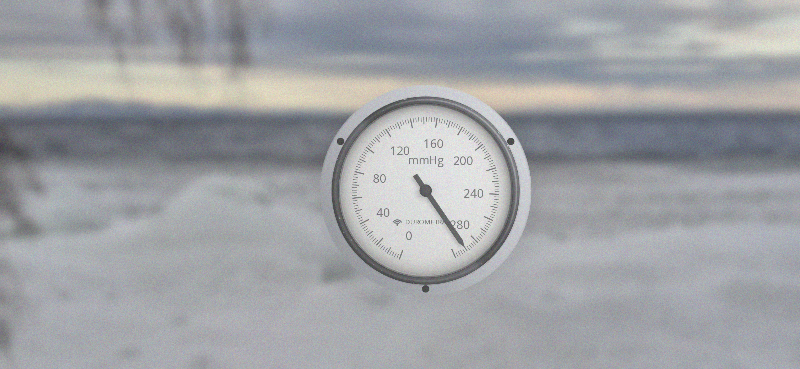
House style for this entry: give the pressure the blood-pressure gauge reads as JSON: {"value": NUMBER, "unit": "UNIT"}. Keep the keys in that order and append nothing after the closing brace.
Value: {"value": 290, "unit": "mmHg"}
